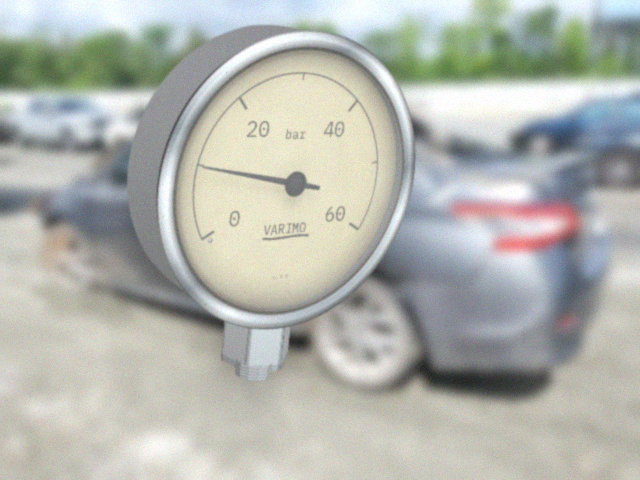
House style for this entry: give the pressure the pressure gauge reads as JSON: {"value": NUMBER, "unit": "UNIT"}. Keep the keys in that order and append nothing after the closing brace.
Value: {"value": 10, "unit": "bar"}
